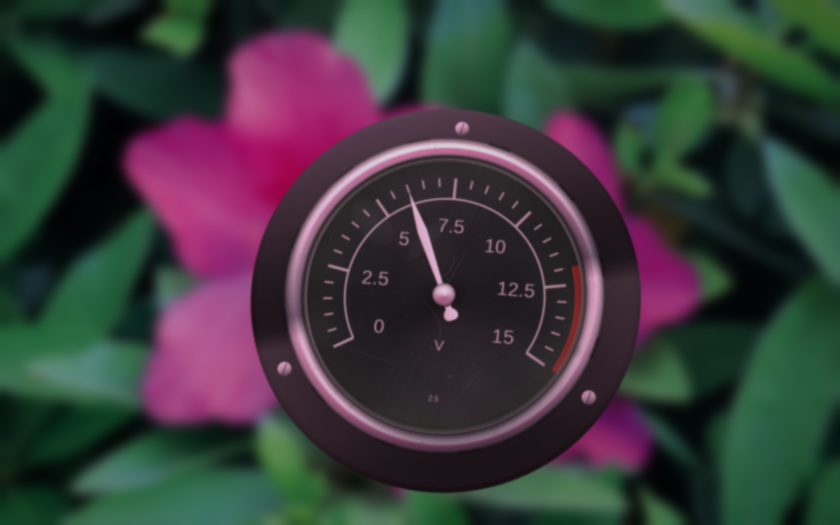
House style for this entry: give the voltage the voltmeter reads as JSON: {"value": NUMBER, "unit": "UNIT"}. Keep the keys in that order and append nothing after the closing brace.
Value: {"value": 6, "unit": "V"}
